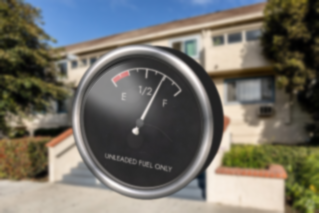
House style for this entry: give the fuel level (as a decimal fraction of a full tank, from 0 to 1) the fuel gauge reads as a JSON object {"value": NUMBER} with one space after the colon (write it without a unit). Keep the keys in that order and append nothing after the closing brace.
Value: {"value": 0.75}
